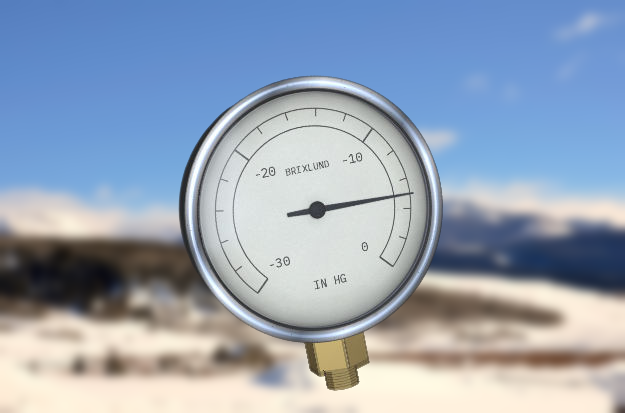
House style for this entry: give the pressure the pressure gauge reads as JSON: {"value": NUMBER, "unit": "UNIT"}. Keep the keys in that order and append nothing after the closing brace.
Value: {"value": -5, "unit": "inHg"}
